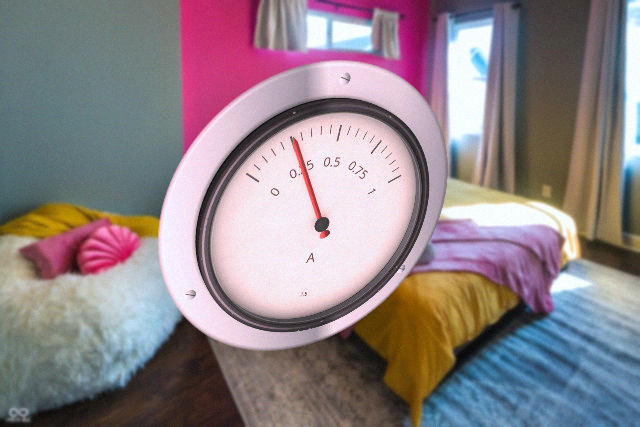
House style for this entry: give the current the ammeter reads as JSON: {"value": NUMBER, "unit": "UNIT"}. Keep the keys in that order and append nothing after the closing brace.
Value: {"value": 0.25, "unit": "A"}
